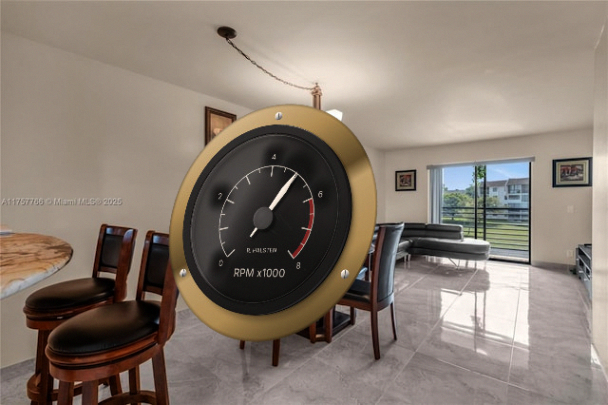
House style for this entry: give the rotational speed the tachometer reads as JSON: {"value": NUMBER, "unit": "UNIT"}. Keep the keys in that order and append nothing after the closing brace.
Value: {"value": 5000, "unit": "rpm"}
